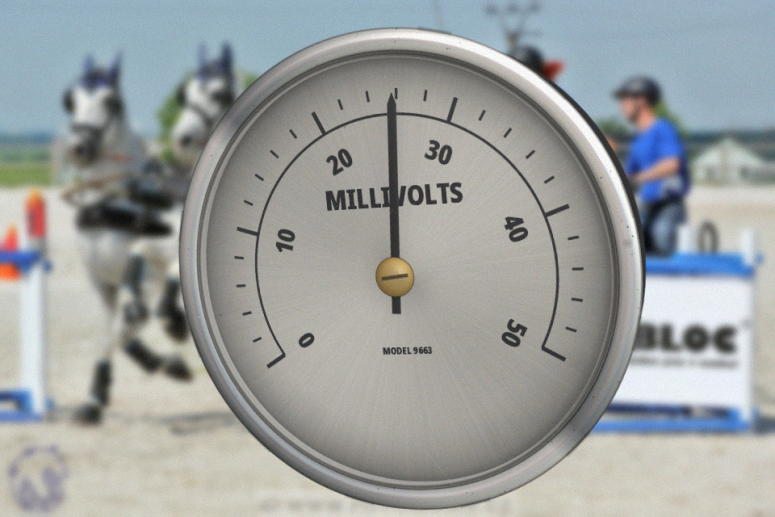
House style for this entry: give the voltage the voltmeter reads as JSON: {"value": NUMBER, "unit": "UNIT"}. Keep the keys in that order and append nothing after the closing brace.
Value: {"value": 26, "unit": "mV"}
